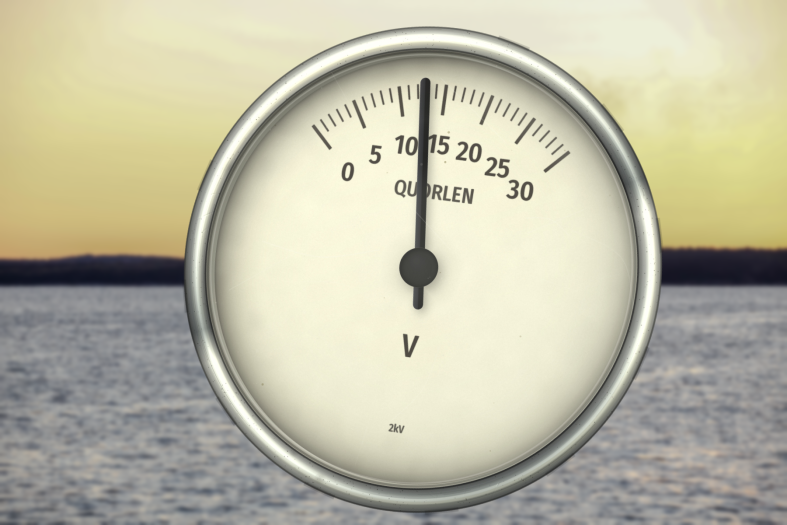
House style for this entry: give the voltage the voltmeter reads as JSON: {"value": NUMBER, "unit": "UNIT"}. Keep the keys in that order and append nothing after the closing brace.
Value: {"value": 13, "unit": "V"}
